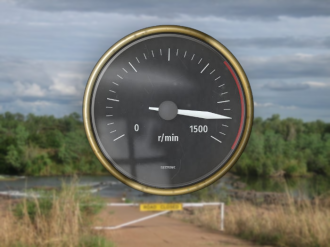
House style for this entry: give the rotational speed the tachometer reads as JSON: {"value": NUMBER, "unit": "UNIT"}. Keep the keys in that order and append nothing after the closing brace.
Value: {"value": 1350, "unit": "rpm"}
